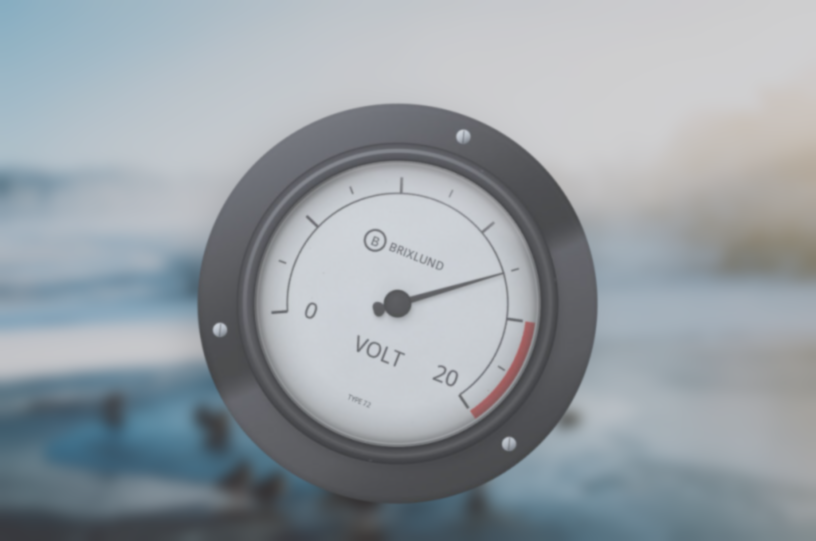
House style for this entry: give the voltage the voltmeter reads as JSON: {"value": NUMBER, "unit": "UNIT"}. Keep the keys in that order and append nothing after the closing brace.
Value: {"value": 14, "unit": "V"}
